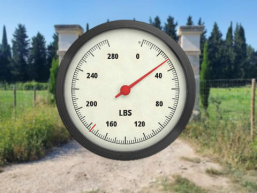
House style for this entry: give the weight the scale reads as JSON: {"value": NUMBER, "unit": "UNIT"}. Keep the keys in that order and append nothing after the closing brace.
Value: {"value": 30, "unit": "lb"}
